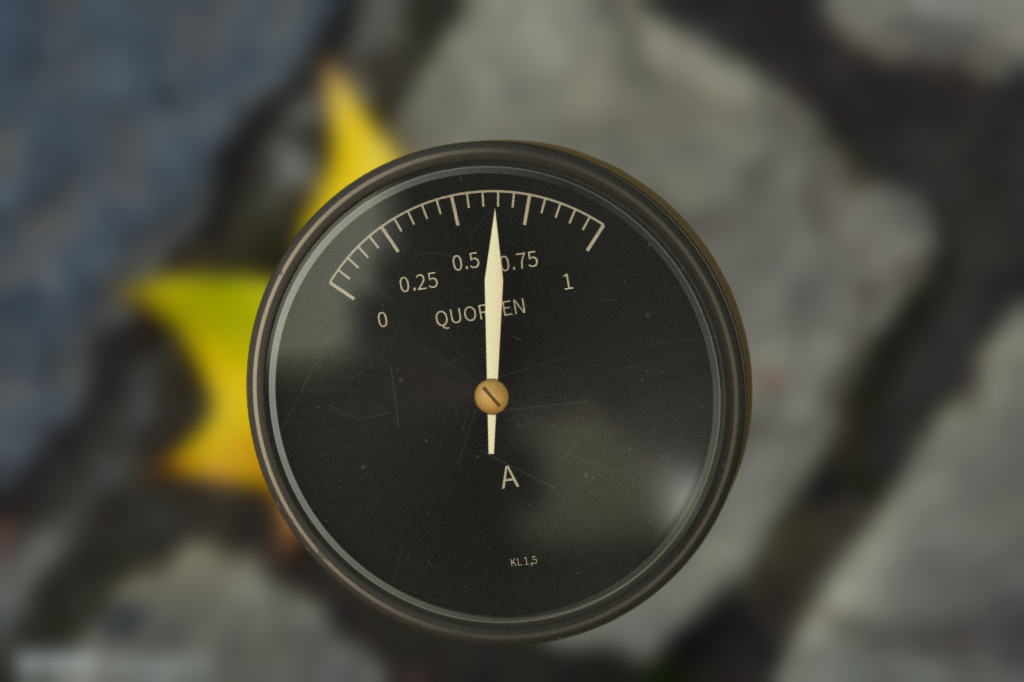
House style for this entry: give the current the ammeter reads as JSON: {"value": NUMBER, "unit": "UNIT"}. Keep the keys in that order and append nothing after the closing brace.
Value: {"value": 0.65, "unit": "A"}
